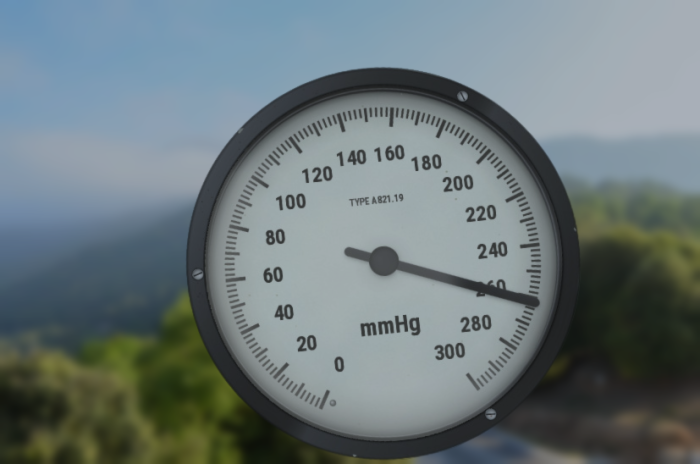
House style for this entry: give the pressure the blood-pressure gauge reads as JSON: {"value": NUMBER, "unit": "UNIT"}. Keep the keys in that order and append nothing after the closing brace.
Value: {"value": 262, "unit": "mmHg"}
